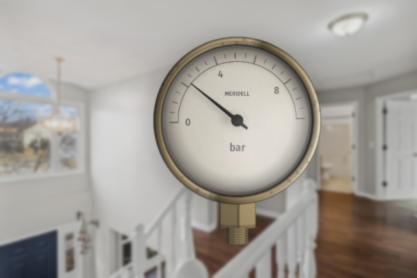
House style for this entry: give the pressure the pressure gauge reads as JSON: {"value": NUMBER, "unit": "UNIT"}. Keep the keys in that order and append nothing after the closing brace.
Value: {"value": 2.25, "unit": "bar"}
